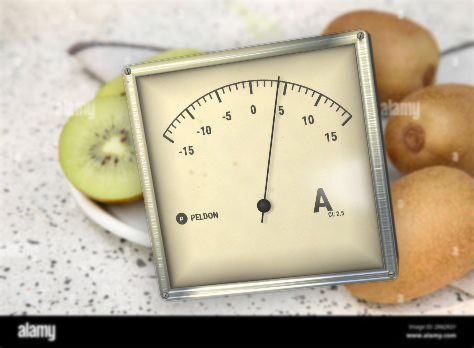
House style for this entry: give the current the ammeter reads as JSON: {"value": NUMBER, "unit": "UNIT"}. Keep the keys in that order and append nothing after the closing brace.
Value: {"value": 4, "unit": "A"}
